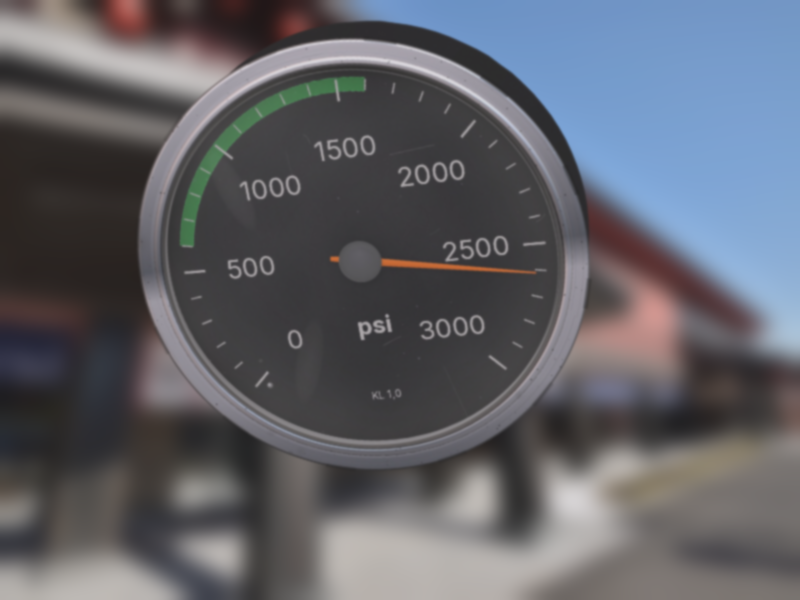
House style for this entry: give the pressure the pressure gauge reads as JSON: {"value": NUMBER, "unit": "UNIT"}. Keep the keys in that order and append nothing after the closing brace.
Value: {"value": 2600, "unit": "psi"}
